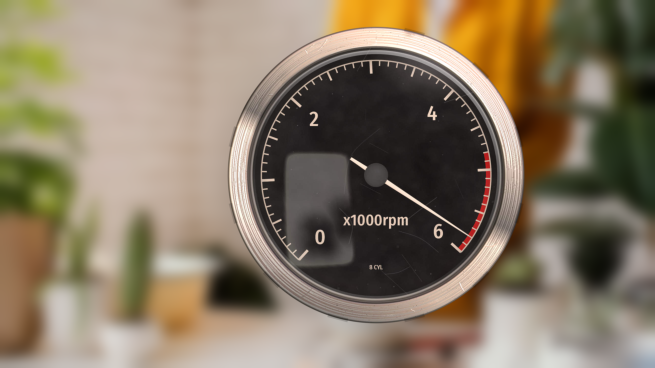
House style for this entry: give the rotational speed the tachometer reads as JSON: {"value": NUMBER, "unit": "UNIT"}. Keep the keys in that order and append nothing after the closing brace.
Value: {"value": 5800, "unit": "rpm"}
